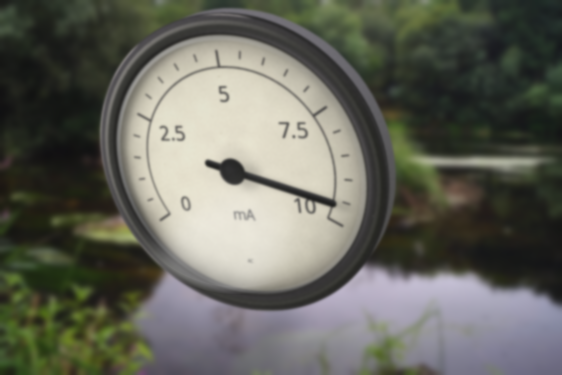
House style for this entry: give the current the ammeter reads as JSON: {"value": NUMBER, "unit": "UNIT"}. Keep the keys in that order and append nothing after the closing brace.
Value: {"value": 9.5, "unit": "mA"}
